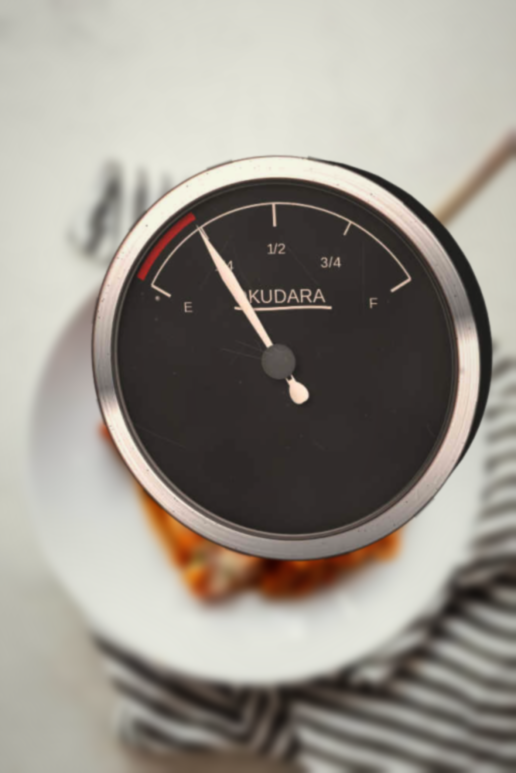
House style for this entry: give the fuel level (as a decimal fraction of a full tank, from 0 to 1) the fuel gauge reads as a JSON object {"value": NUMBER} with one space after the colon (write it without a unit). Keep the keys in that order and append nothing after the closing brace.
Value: {"value": 0.25}
